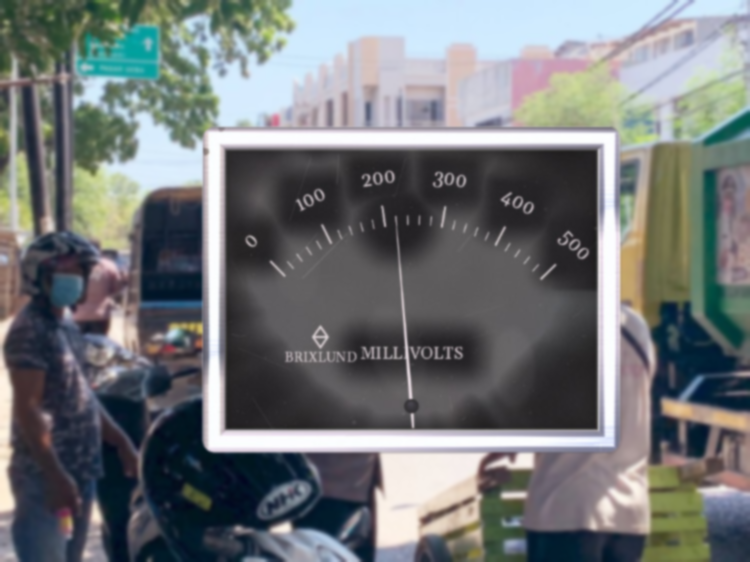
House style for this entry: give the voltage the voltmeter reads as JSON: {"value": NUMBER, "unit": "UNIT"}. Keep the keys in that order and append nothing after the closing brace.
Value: {"value": 220, "unit": "mV"}
